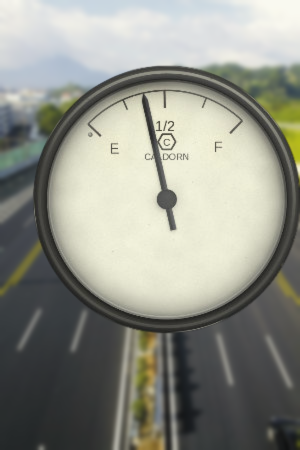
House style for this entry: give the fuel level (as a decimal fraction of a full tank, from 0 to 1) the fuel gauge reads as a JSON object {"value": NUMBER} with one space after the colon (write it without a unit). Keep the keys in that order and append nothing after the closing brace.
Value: {"value": 0.375}
